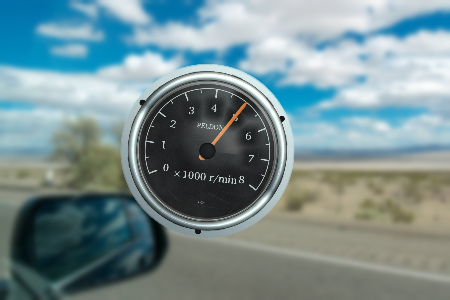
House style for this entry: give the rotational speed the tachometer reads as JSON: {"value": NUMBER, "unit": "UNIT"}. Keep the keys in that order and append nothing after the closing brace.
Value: {"value": 5000, "unit": "rpm"}
